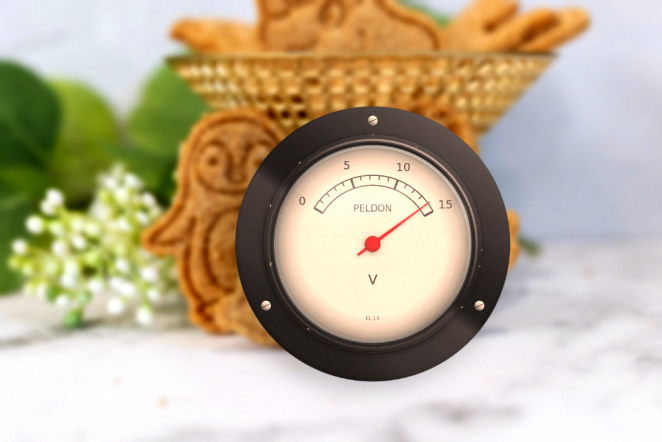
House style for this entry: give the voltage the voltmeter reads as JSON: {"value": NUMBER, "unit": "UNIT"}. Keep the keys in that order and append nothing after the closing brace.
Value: {"value": 14, "unit": "V"}
